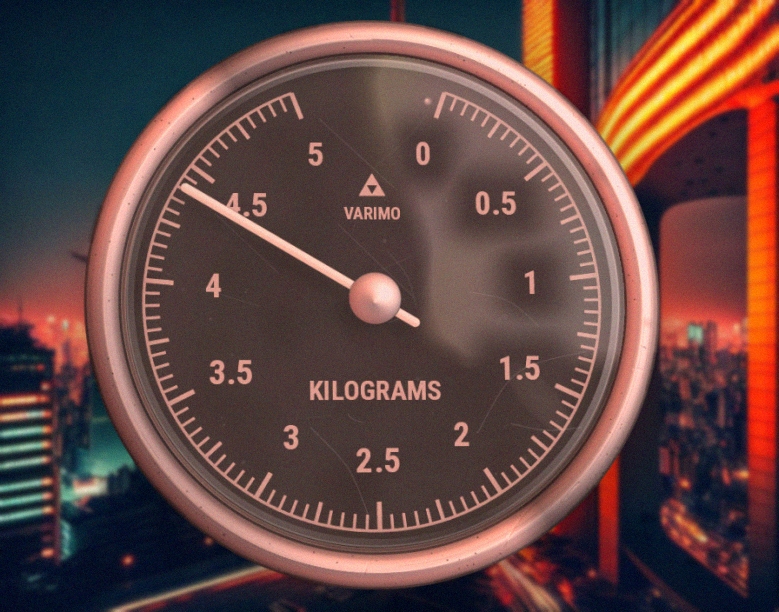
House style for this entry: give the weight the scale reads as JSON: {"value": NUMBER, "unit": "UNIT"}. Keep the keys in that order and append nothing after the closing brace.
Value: {"value": 4.4, "unit": "kg"}
